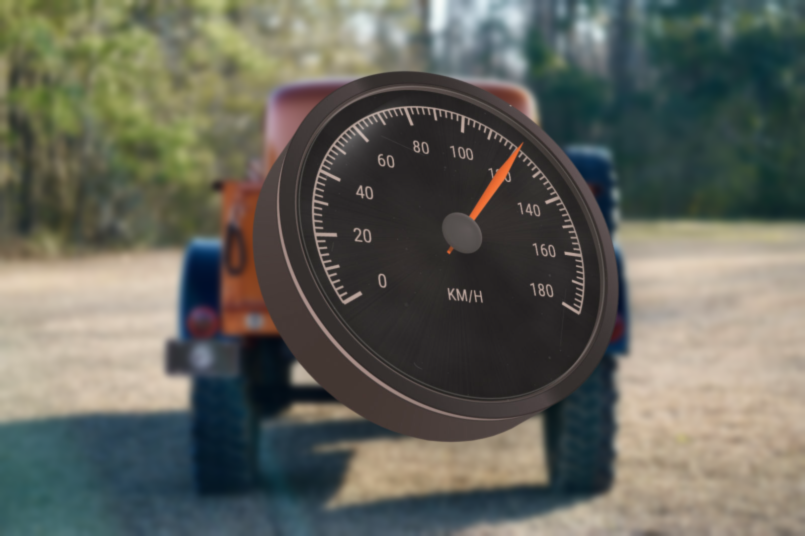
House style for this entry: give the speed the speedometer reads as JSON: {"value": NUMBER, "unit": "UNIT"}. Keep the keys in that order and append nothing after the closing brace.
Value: {"value": 120, "unit": "km/h"}
